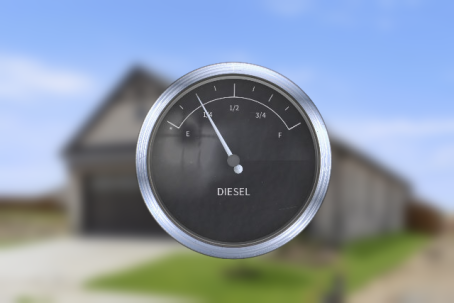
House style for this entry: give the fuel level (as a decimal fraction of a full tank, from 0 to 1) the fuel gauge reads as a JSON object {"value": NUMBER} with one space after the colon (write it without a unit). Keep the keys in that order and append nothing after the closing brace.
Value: {"value": 0.25}
